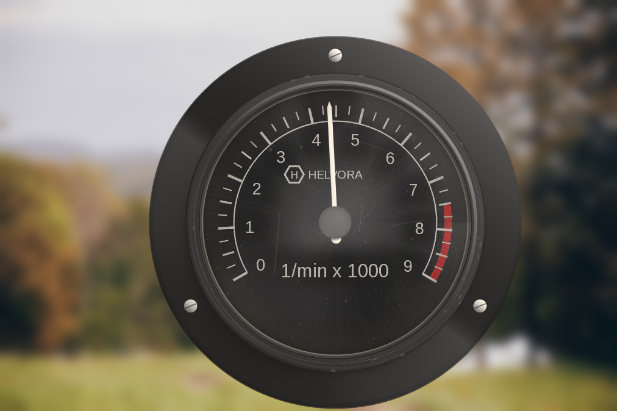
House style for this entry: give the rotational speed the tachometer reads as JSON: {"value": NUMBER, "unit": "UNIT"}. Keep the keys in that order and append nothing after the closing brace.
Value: {"value": 4375, "unit": "rpm"}
